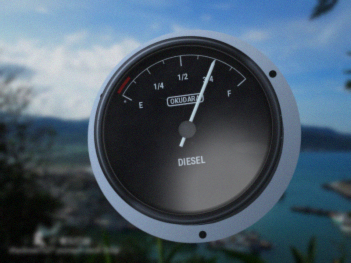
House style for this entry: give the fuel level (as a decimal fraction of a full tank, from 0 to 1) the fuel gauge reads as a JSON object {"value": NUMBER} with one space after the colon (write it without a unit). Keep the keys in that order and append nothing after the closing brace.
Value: {"value": 0.75}
